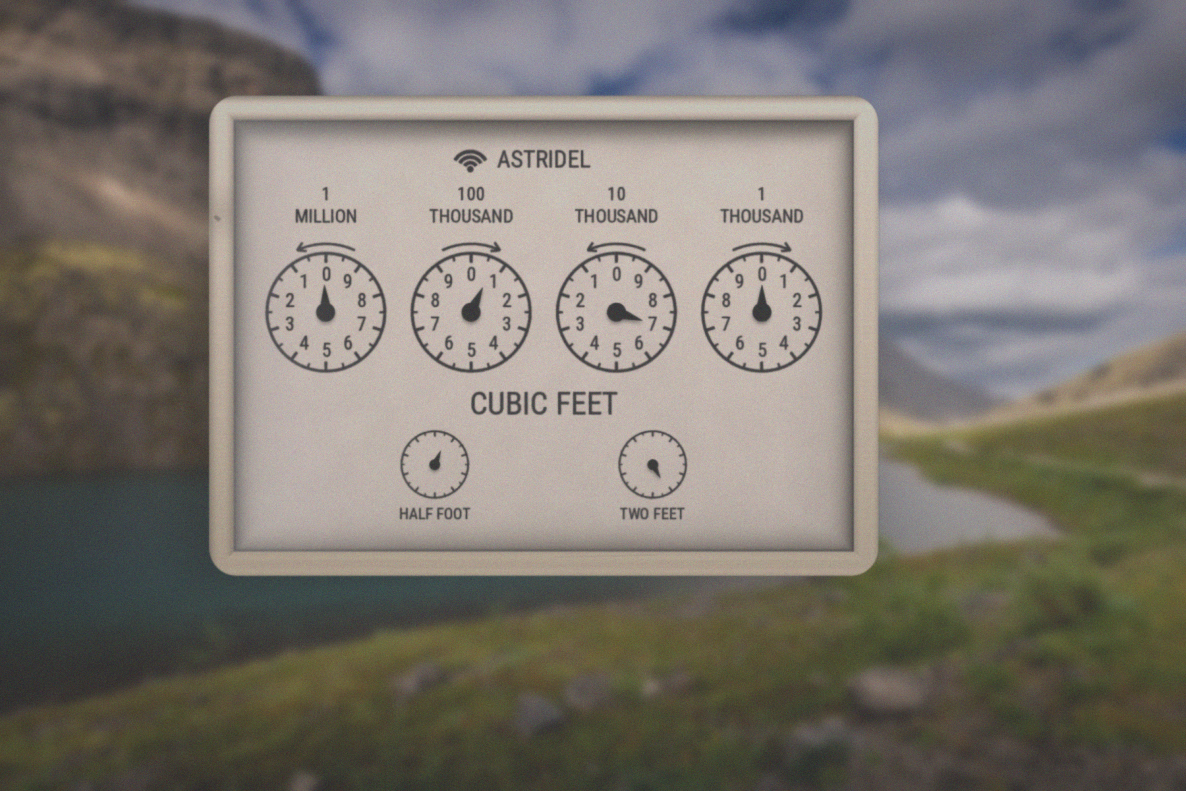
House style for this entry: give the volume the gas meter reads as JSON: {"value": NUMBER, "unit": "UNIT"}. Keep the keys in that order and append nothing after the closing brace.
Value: {"value": 7000, "unit": "ft³"}
